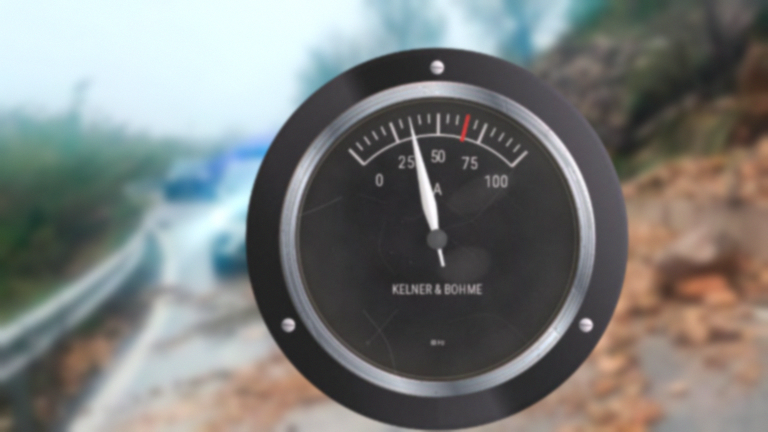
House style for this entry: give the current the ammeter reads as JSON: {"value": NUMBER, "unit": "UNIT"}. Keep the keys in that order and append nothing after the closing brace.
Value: {"value": 35, "unit": "A"}
